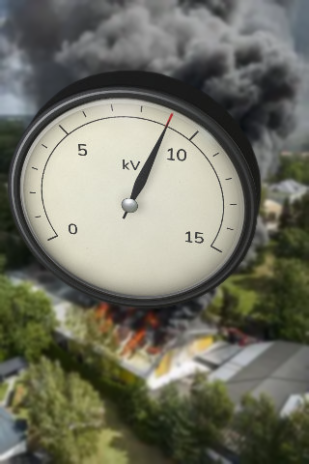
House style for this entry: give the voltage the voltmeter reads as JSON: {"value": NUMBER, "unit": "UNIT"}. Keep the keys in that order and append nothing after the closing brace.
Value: {"value": 9, "unit": "kV"}
